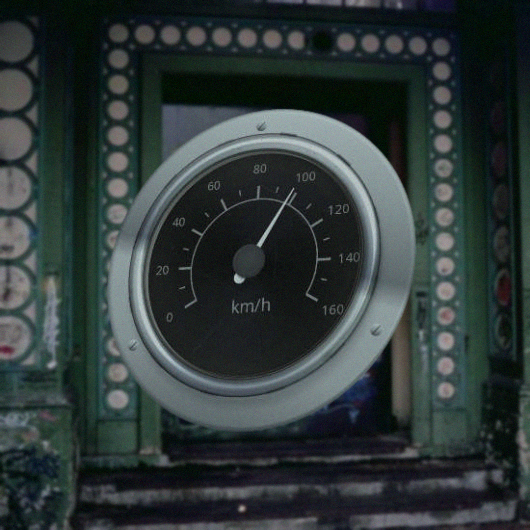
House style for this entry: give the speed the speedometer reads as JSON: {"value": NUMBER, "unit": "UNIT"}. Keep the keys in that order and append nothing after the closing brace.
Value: {"value": 100, "unit": "km/h"}
